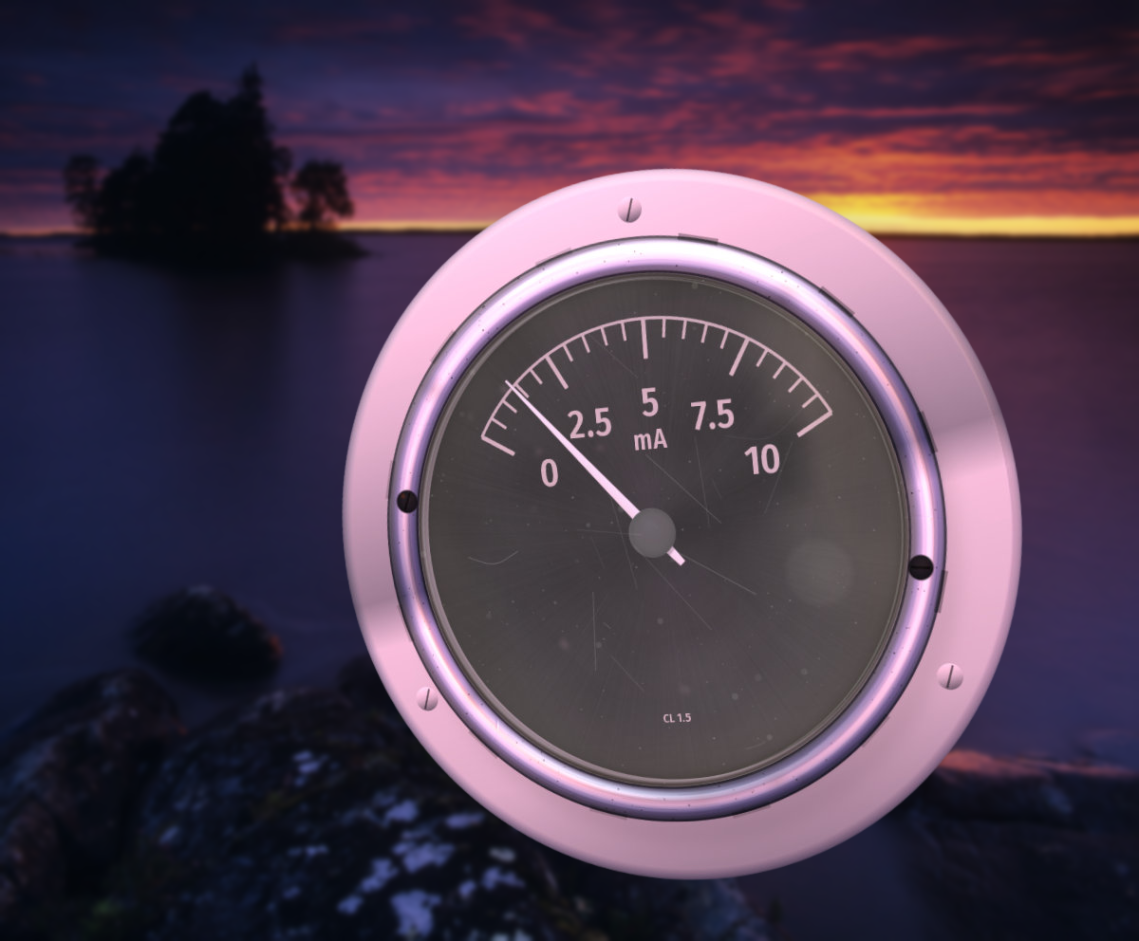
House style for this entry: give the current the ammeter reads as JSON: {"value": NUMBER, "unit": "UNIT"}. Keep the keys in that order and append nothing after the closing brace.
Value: {"value": 1.5, "unit": "mA"}
